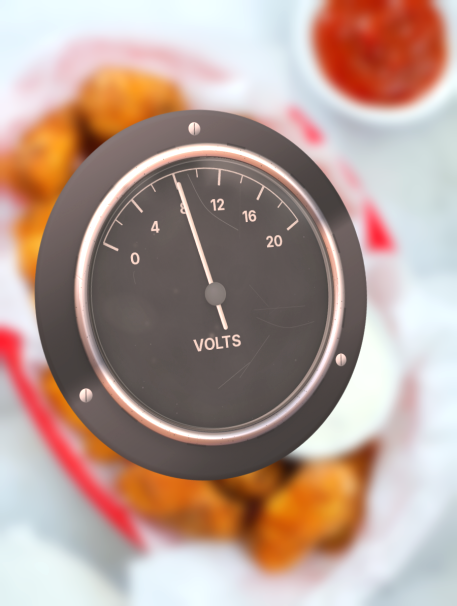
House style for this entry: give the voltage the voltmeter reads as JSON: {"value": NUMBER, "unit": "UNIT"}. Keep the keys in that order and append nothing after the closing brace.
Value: {"value": 8, "unit": "V"}
